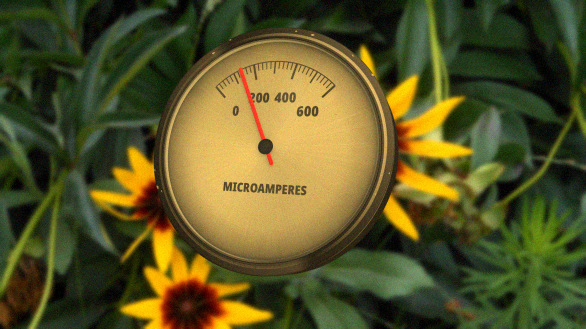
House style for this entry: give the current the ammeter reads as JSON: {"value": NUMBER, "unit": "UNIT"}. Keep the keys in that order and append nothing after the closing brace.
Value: {"value": 140, "unit": "µA"}
